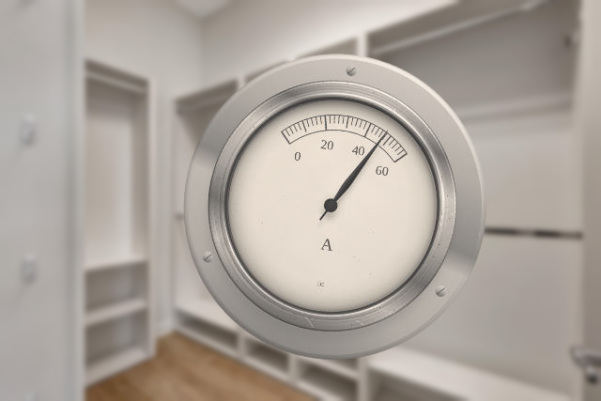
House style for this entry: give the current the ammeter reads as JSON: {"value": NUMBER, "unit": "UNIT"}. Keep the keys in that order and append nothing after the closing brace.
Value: {"value": 48, "unit": "A"}
